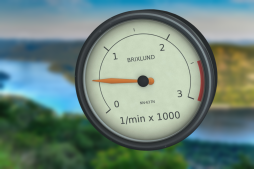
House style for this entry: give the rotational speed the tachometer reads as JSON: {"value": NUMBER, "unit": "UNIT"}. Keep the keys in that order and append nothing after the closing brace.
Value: {"value": 500, "unit": "rpm"}
